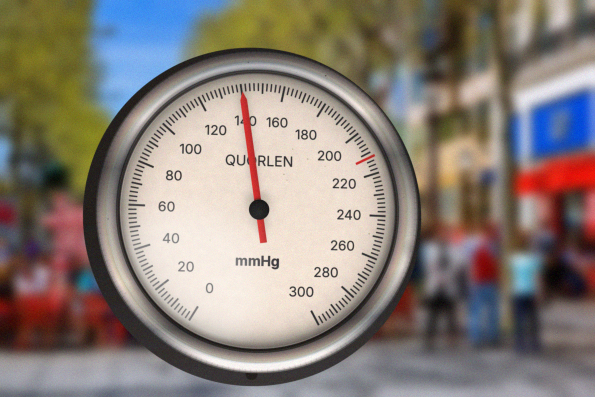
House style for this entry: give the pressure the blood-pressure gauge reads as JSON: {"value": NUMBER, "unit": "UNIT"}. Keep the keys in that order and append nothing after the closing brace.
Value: {"value": 140, "unit": "mmHg"}
